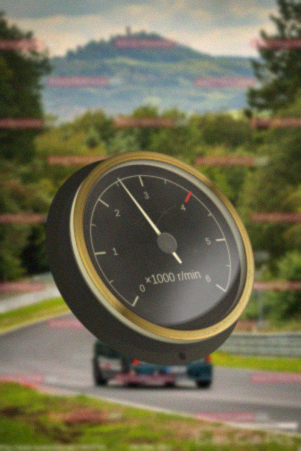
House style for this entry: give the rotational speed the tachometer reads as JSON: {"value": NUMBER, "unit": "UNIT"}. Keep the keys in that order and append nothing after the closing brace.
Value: {"value": 2500, "unit": "rpm"}
